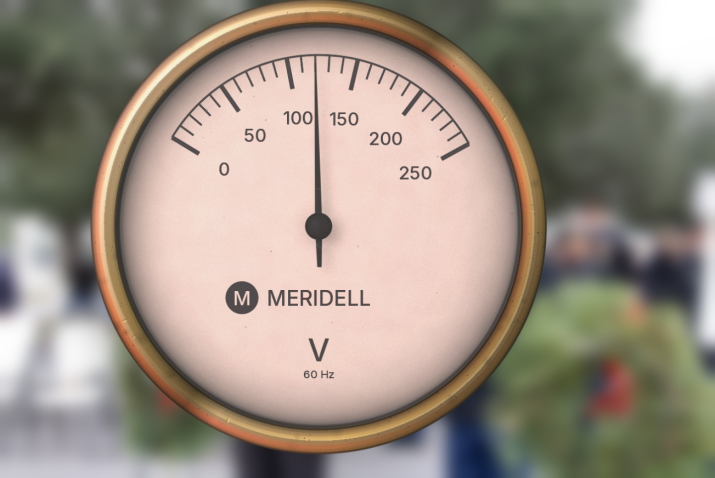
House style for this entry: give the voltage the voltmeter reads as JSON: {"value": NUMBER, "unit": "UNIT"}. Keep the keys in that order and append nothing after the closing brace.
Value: {"value": 120, "unit": "V"}
